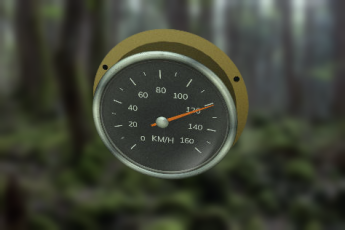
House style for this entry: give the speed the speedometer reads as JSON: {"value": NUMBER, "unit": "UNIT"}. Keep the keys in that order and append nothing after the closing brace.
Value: {"value": 120, "unit": "km/h"}
